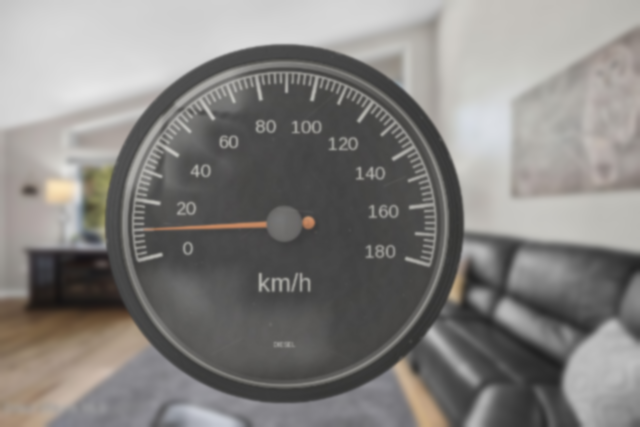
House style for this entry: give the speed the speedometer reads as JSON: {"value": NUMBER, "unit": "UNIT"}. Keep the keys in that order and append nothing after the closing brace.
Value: {"value": 10, "unit": "km/h"}
